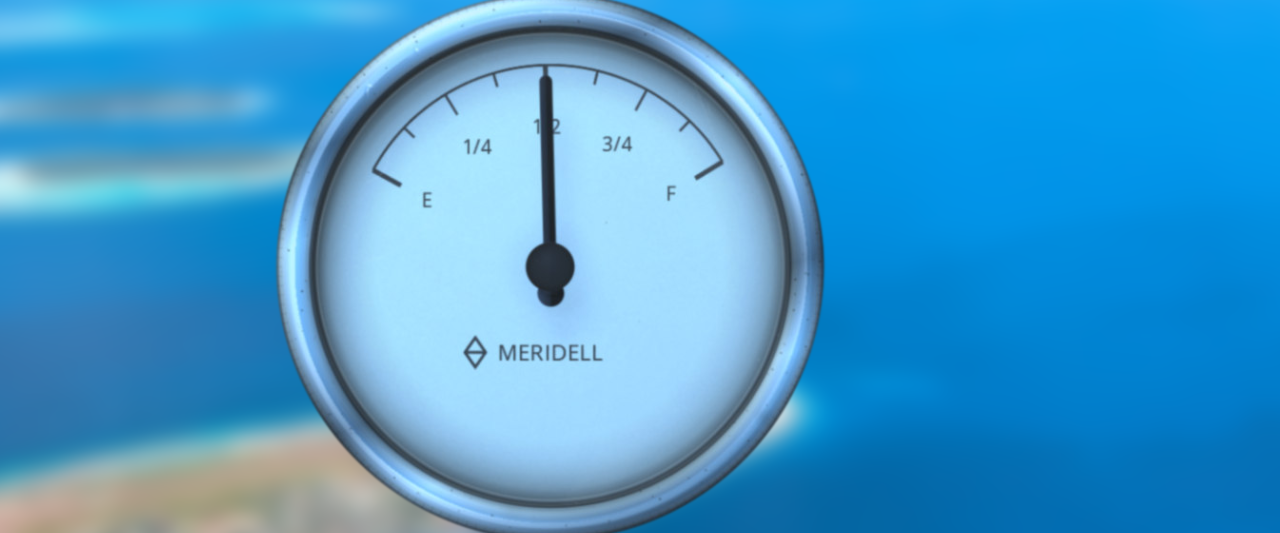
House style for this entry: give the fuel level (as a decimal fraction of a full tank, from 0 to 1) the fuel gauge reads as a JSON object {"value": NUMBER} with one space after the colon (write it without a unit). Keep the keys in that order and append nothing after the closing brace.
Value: {"value": 0.5}
